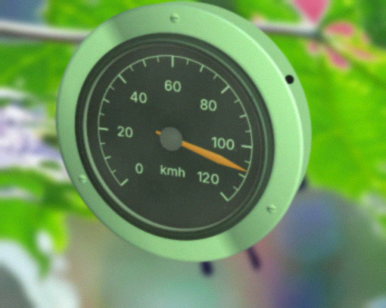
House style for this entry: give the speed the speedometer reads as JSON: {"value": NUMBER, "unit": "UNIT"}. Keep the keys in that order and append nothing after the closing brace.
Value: {"value": 107.5, "unit": "km/h"}
